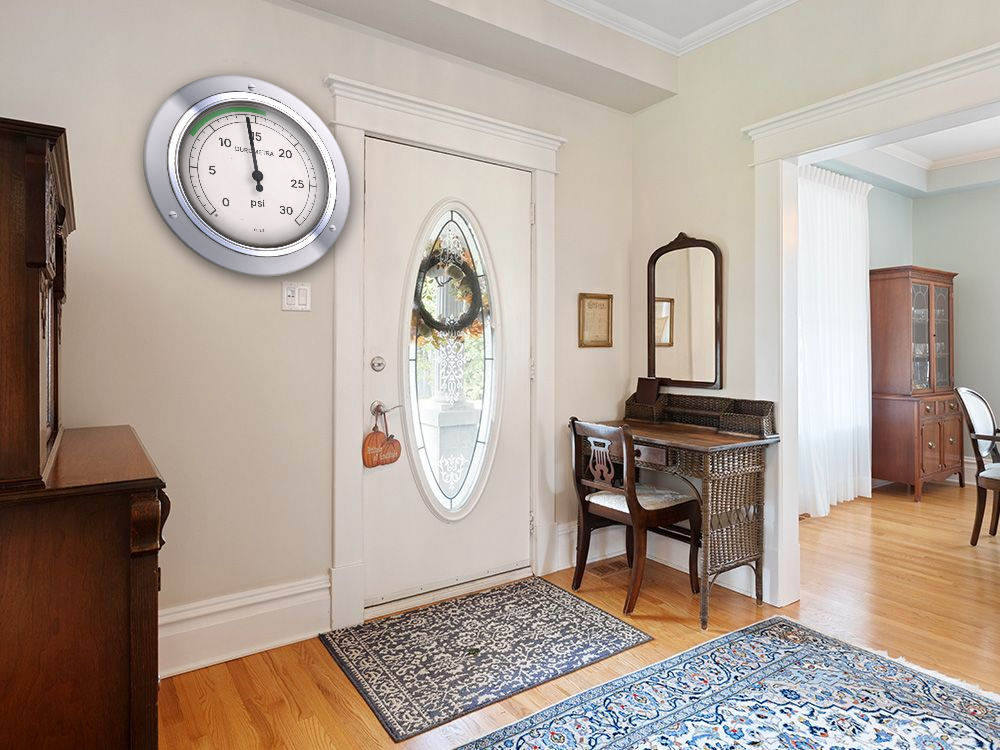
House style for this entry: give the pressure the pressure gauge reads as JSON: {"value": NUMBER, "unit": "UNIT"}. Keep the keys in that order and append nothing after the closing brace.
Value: {"value": 14, "unit": "psi"}
